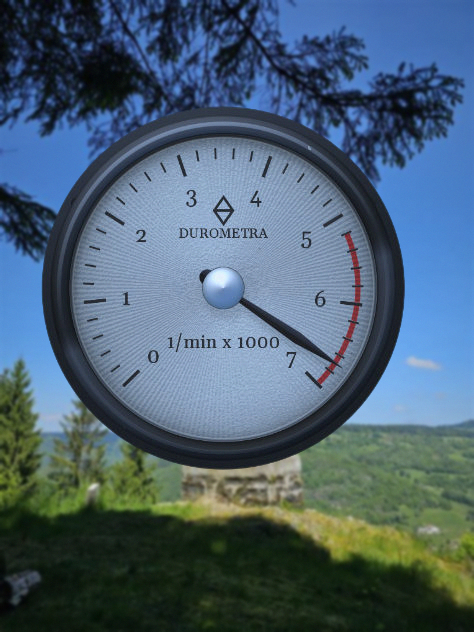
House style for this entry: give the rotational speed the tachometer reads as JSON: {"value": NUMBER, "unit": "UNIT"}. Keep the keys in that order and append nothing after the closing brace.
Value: {"value": 6700, "unit": "rpm"}
